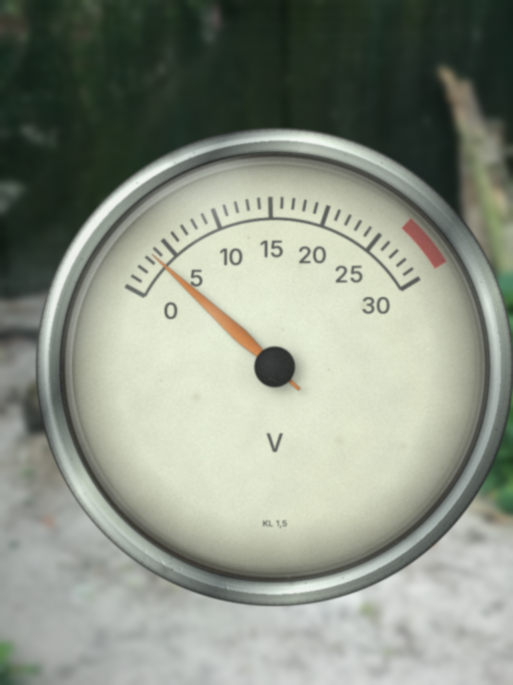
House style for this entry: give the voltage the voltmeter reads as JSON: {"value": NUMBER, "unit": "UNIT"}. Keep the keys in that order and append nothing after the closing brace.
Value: {"value": 3.5, "unit": "V"}
